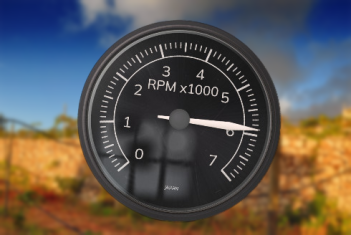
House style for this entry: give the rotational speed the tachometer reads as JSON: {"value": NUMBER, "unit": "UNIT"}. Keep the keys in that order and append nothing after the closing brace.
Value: {"value": 5900, "unit": "rpm"}
